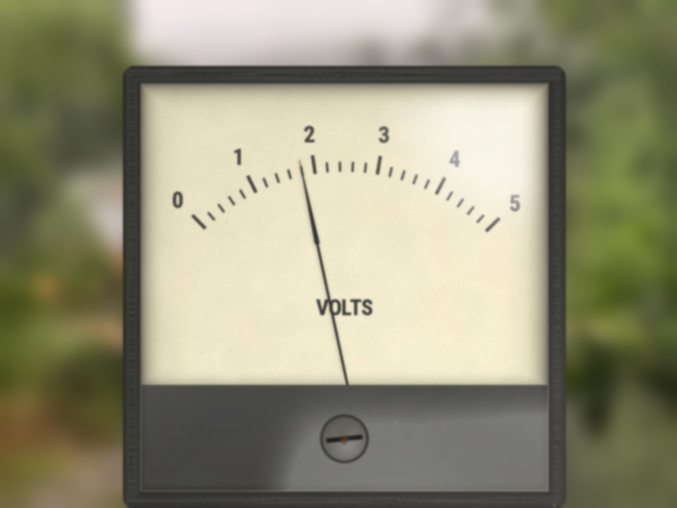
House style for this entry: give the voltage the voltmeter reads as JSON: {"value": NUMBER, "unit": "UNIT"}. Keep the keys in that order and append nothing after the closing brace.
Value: {"value": 1.8, "unit": "V"}
